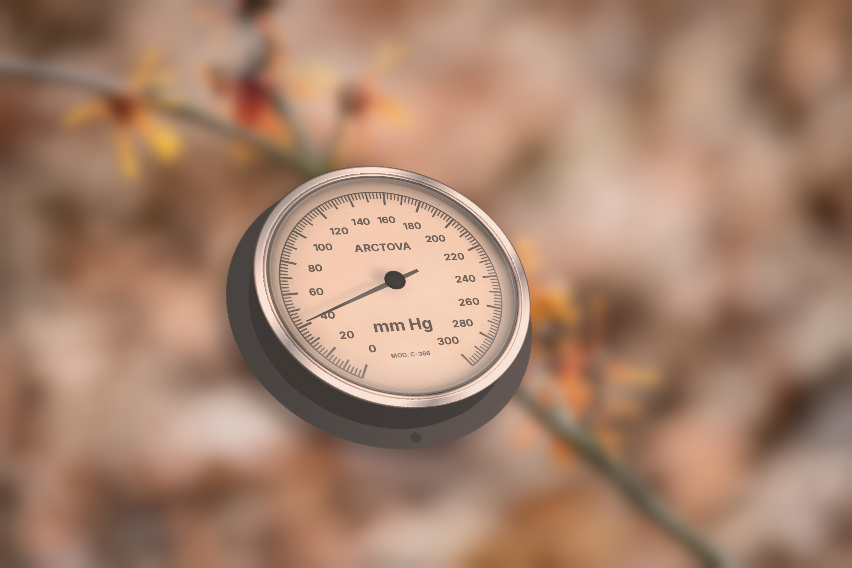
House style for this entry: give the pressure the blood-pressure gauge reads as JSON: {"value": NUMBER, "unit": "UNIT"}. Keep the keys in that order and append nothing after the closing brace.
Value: {"value": 40, "unit": "mmHg"}
